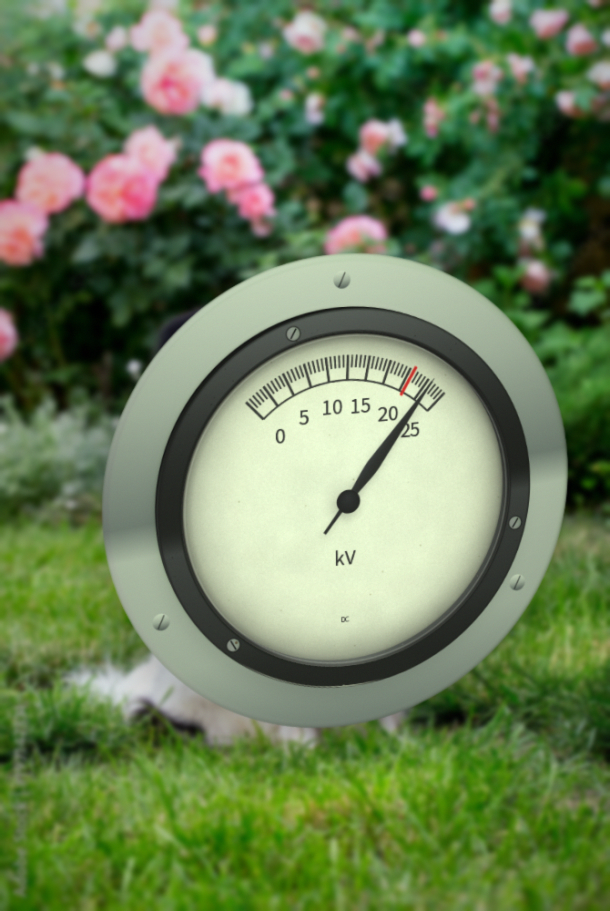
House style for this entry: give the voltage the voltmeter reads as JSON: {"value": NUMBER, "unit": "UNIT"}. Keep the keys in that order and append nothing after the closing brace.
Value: {"value": 22.5, "unit": "kV"}
